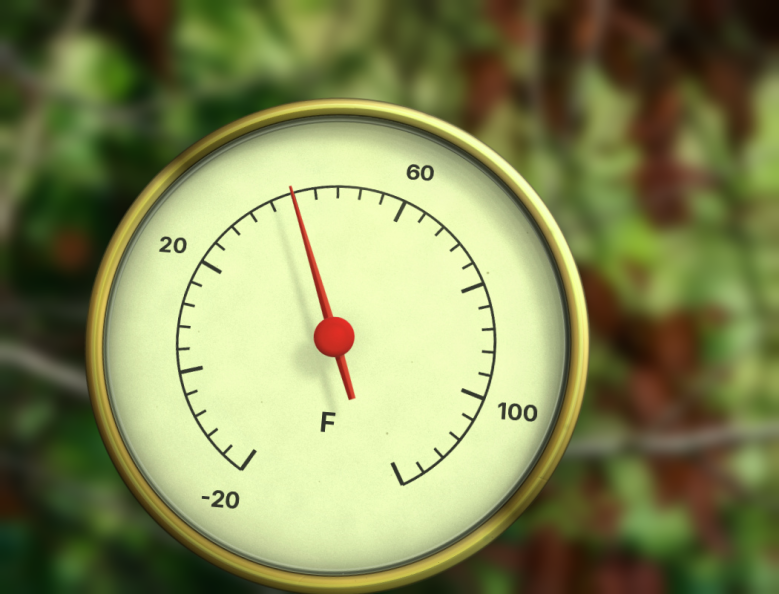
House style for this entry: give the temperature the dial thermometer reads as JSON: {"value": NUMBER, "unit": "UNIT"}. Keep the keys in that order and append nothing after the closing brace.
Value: {"value": 40, "unit": "°F"}
